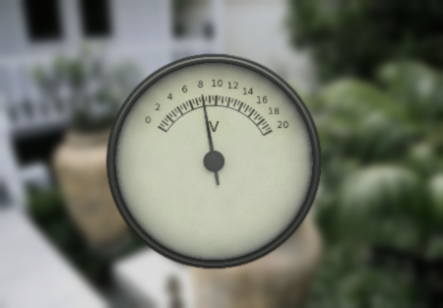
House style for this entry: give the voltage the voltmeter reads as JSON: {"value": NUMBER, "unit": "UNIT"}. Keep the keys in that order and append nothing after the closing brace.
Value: {"value": 8, "unit": "V"}
